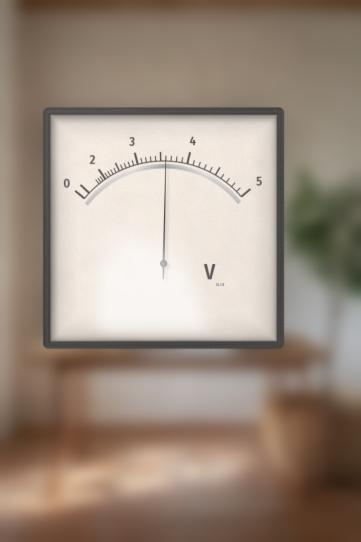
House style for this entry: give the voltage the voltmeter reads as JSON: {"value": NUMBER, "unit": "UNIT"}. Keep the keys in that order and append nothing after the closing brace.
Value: {"value": 3.6, "unit": "V"}
